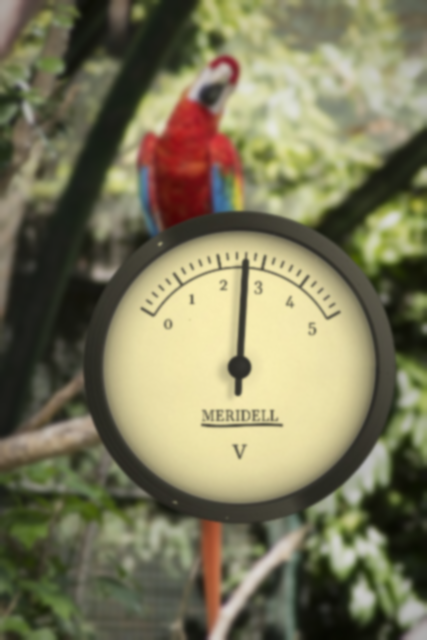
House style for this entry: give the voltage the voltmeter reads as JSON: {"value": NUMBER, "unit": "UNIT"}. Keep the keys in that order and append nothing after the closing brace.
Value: {"value": 2.6, "unit": "V"}
